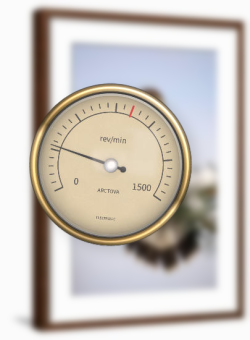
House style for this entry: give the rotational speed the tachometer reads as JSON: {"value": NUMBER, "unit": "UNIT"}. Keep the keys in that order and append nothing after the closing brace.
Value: {"value": 275, "unit": "rpm"}
